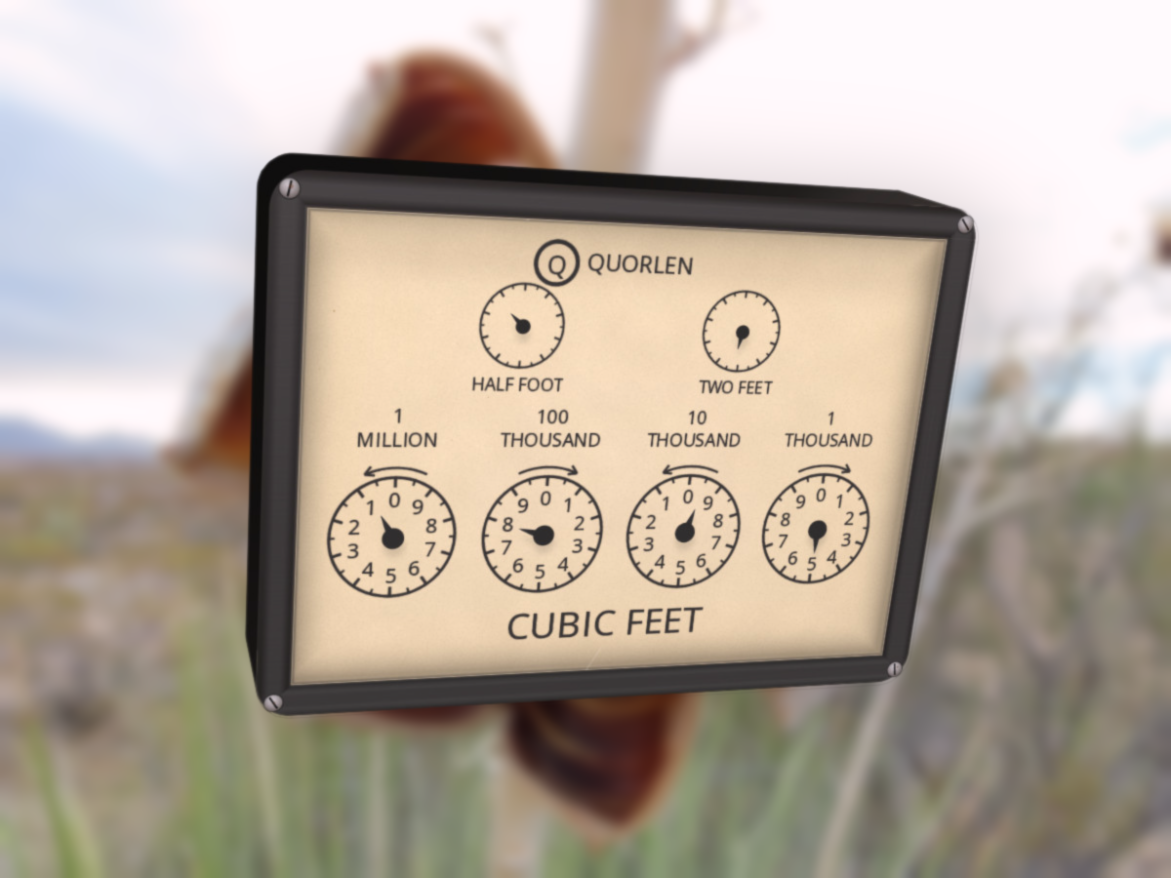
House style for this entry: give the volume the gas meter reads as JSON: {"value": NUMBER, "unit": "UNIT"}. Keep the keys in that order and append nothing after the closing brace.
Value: {"value": 79500, "unit": "ft³"}
